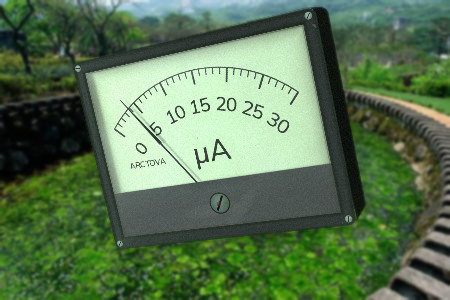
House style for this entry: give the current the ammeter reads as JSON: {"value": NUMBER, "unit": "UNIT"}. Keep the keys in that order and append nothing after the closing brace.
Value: {"value": 4, "unit": "µA"}
